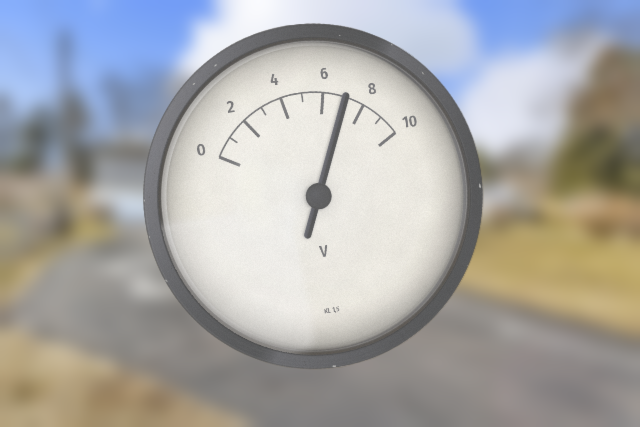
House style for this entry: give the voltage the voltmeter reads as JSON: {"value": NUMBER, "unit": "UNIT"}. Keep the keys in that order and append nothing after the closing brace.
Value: {"value": 7, "unit": "V"}
